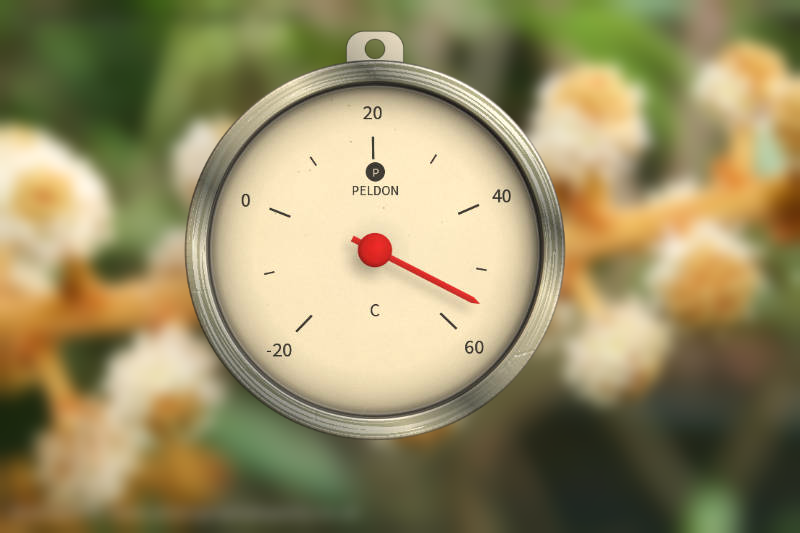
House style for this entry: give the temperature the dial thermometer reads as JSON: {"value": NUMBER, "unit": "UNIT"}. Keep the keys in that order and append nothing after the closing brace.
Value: {"value": 55, "unit": "°C"}
